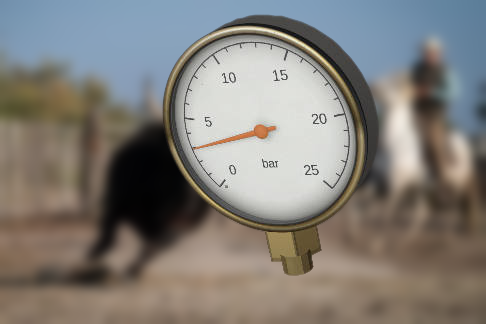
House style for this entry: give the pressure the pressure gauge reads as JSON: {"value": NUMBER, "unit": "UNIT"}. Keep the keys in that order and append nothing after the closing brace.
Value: {"value": 3, "unit": "bar"}
